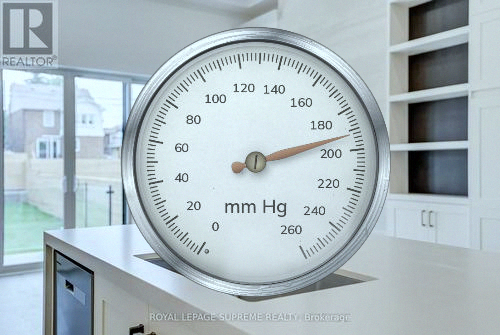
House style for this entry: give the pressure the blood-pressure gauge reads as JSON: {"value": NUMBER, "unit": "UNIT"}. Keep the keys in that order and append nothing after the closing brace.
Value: {"value": 192, "unit": "mmHg"}
